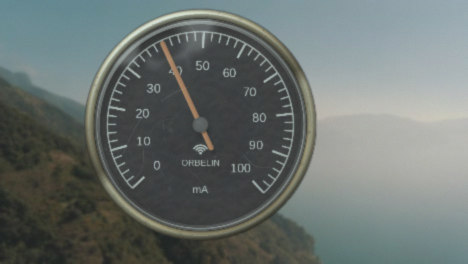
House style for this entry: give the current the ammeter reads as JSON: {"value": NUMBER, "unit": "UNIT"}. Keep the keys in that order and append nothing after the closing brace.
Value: {"value": 40, "unit": "mA"}
